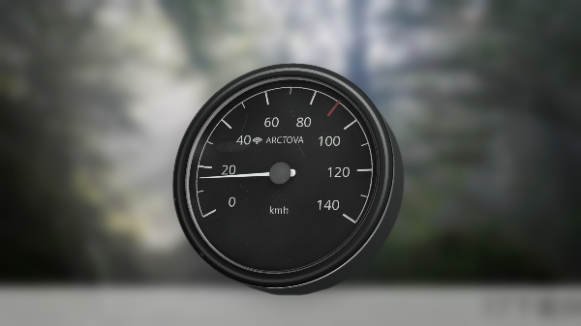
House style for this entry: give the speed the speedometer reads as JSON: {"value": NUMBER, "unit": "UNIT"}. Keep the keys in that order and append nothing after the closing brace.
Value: {"value": 15, "unit": "km/h"}
